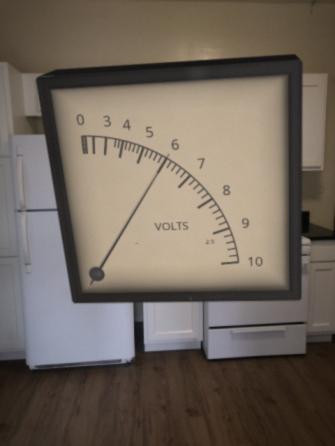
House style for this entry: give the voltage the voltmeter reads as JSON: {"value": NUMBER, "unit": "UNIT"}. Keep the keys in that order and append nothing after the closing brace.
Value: {"value": 6, "unit": "V"}
